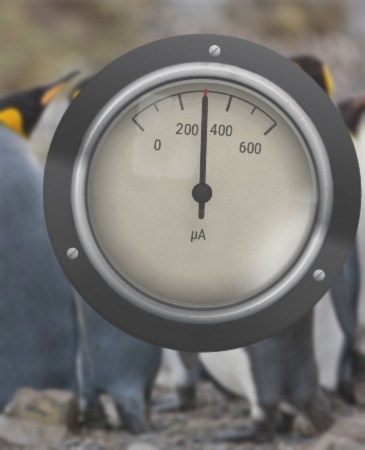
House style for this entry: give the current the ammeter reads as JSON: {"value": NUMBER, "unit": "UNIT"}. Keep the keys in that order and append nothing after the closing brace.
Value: {"value": 300, "unit": "µA"}
